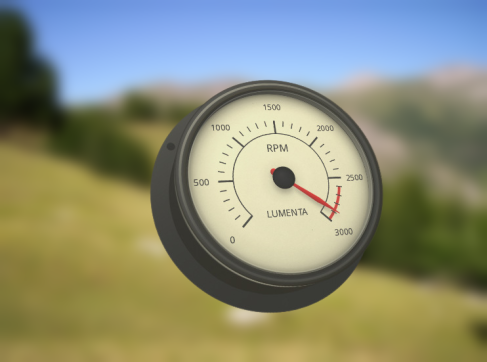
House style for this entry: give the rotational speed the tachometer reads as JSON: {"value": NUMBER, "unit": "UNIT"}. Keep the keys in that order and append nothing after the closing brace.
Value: {"value": 2900, "unit": "rpm"}
